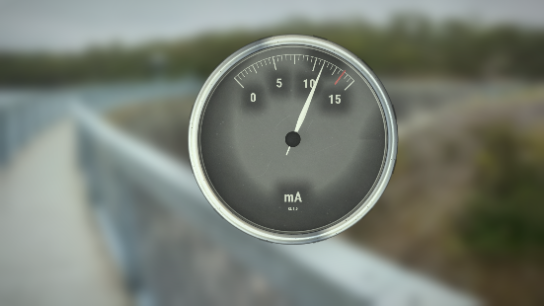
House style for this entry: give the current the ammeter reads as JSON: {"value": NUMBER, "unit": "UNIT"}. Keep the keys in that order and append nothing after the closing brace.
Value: {"value": 11, "unit": "mA"}
